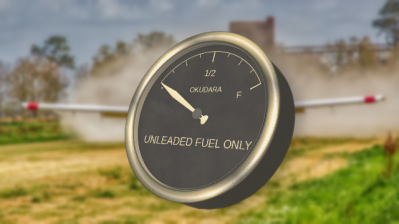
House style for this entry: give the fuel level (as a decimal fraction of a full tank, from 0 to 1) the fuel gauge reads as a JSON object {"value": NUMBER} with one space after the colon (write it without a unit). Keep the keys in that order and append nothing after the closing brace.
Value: {"value": 0}
